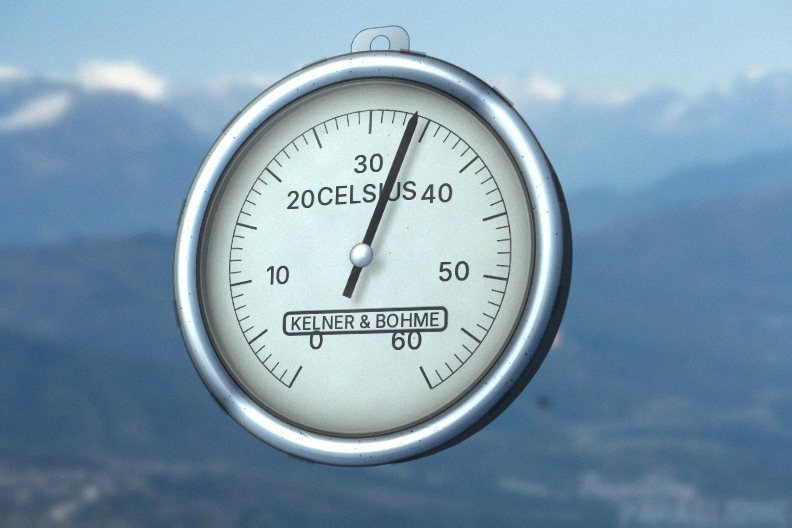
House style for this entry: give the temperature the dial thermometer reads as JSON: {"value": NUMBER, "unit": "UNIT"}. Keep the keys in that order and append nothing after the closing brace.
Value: {"value": 34, "unit": "°C"}
